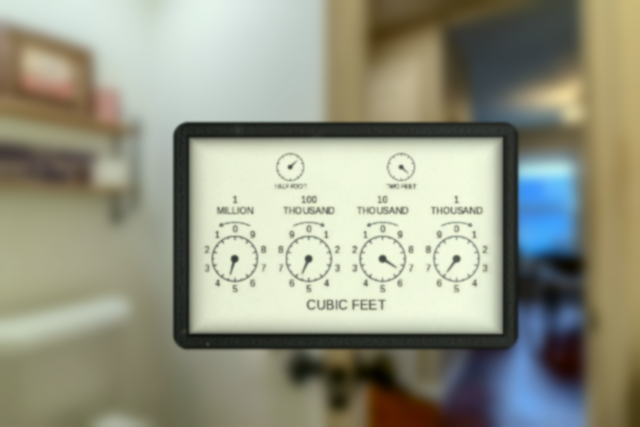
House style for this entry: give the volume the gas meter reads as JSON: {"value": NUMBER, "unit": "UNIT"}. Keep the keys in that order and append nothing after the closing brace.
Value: {"value": 456600, "unit": "ft³"}
